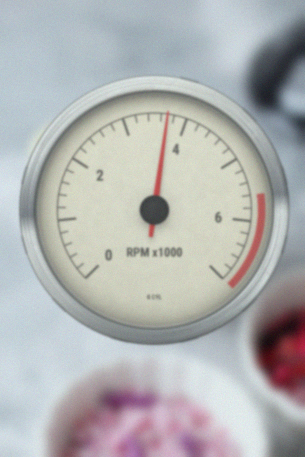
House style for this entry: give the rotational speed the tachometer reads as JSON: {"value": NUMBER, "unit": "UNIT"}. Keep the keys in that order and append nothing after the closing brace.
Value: {"value": 3700, "unit": "rpm"}
